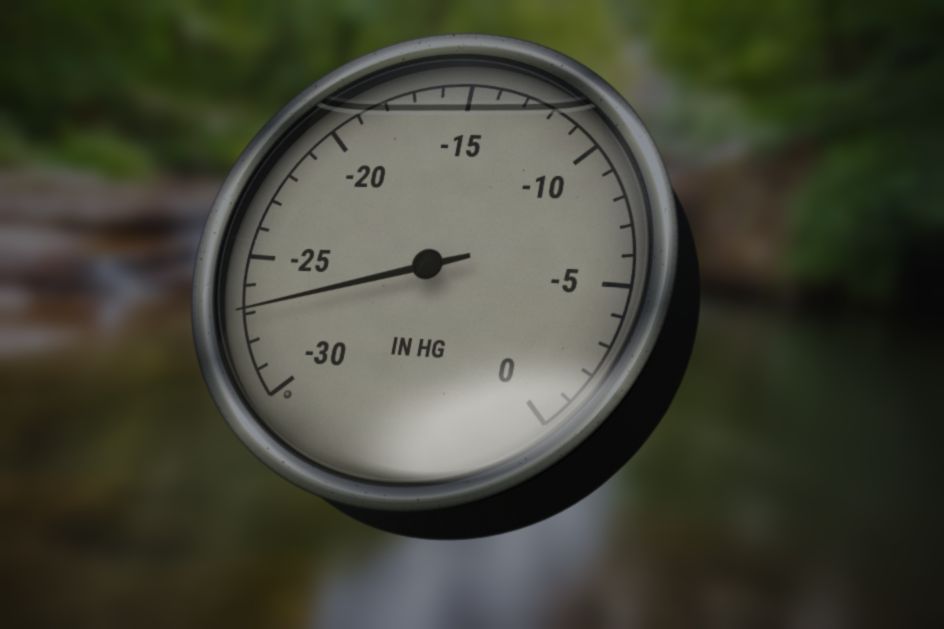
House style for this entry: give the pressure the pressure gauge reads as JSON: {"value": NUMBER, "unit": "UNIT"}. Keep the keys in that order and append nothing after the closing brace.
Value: {"value": -27, "unit": "inHg"}
